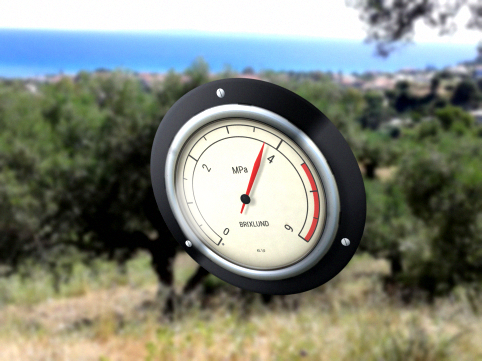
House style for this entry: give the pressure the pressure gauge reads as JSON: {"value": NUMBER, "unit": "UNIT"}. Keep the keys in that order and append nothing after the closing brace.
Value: {"value": 3.75, "unit": "MPa"}
